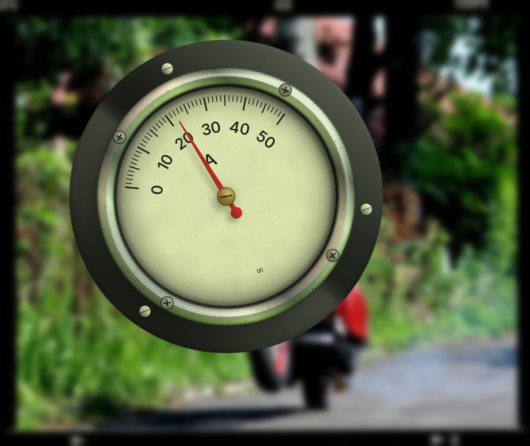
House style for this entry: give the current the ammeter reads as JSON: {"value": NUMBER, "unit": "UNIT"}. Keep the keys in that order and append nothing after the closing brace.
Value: {"value": 22, "unit": "A"}
